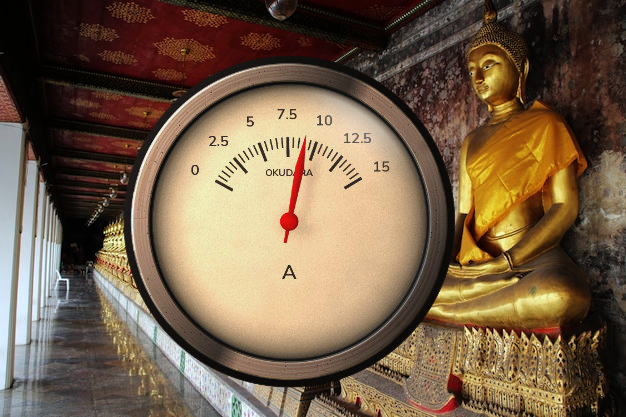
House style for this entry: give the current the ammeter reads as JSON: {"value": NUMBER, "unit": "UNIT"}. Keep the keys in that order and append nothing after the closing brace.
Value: {"value": 9, "unit": "A"}
